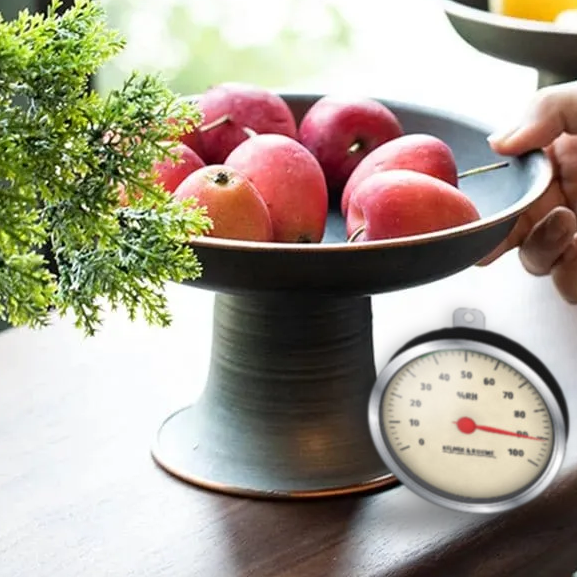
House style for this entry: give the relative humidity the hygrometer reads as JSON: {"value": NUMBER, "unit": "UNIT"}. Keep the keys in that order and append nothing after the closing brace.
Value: {"value": 90, "unit": "%"}
